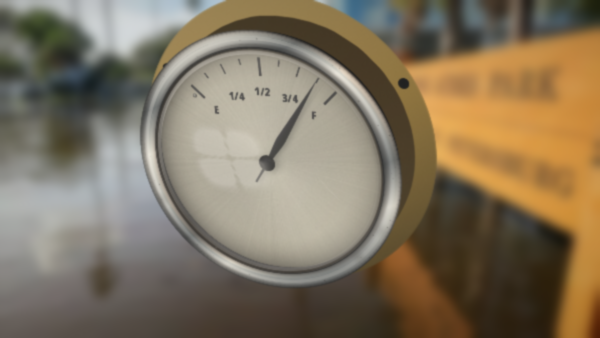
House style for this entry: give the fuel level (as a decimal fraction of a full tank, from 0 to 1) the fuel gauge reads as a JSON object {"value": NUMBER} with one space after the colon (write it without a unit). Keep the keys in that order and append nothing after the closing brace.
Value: {"value": 0.875}
